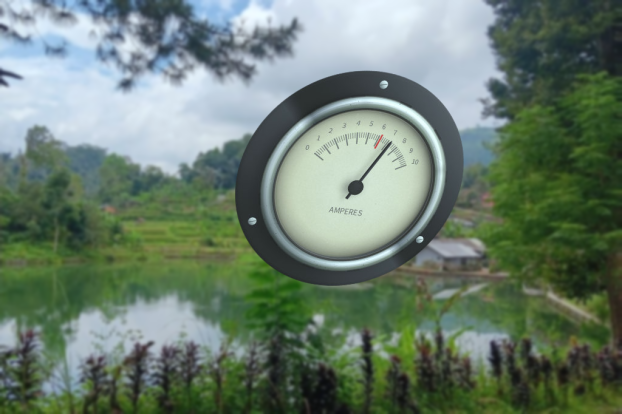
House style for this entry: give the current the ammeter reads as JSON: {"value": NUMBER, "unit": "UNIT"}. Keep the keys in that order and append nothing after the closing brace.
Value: {"value": 7, "unit": "A"}
